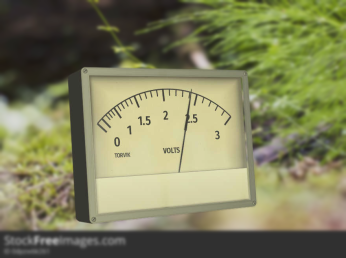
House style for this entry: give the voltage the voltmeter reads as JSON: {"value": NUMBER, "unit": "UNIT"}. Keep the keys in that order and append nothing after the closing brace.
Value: {"value": 2.4, "unit": "V"}
